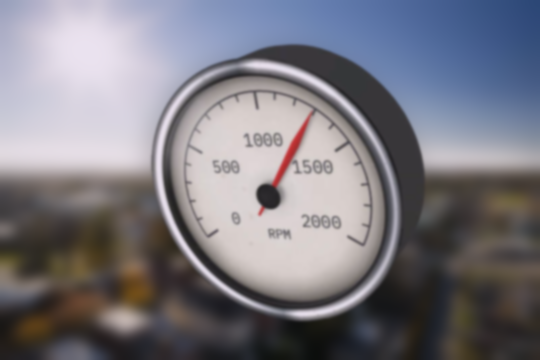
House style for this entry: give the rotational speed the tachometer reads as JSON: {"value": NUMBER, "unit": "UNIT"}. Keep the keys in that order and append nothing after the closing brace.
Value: {"value": 1300, "unit": "rpm"}
